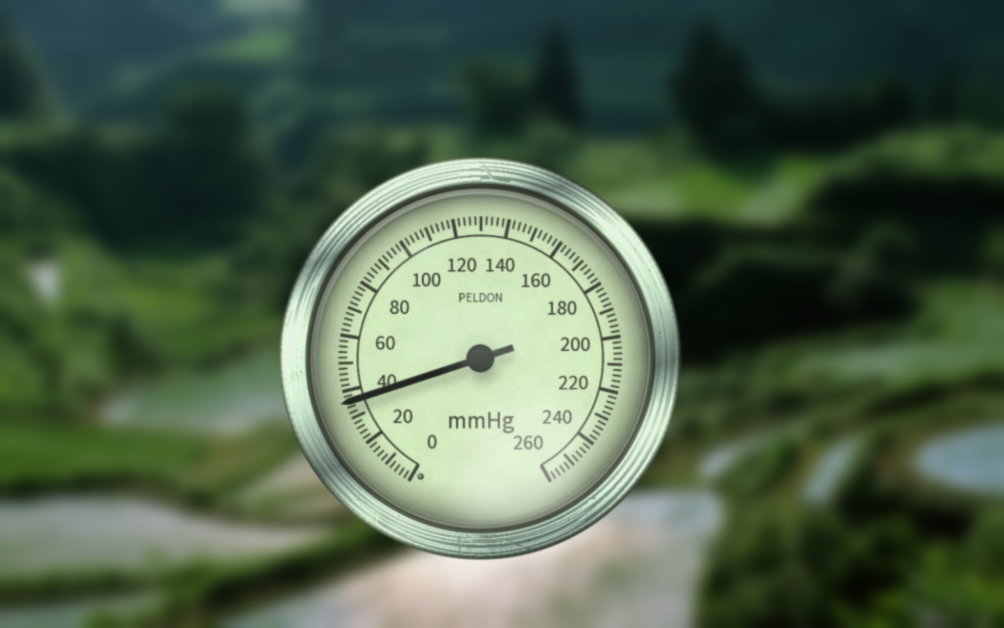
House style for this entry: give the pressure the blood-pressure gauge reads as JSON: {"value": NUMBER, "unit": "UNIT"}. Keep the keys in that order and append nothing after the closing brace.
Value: {"value": 36, "unit": "mmHg"}
